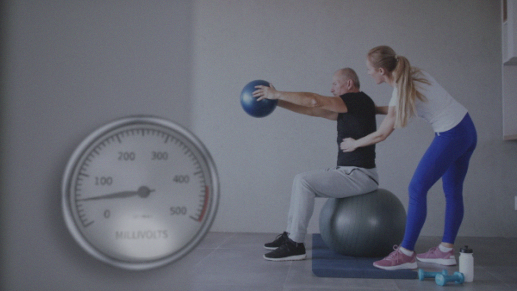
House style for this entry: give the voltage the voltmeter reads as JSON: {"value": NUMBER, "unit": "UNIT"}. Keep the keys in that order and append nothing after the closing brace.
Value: {"value": 50, "unit": "mV"}
